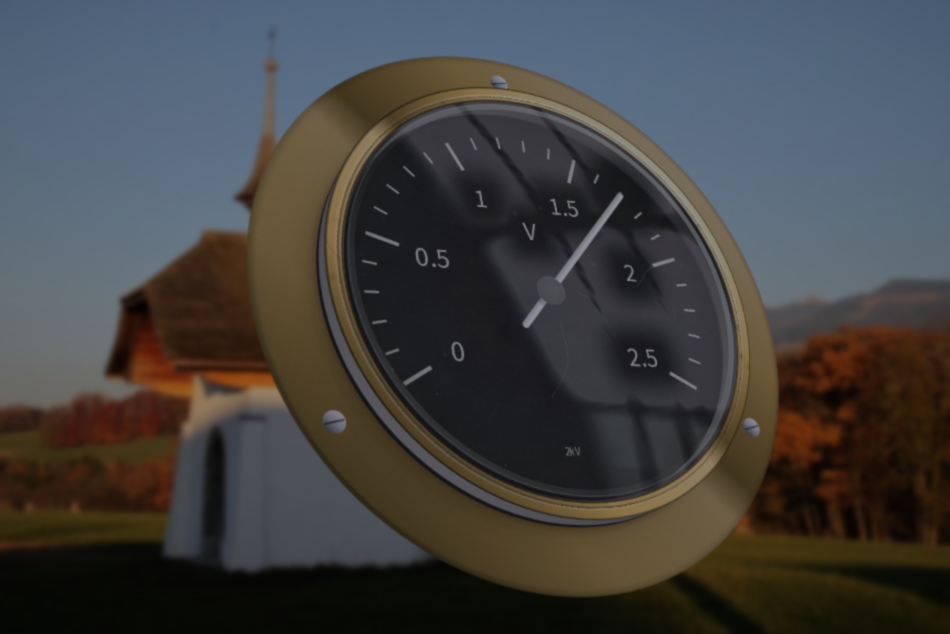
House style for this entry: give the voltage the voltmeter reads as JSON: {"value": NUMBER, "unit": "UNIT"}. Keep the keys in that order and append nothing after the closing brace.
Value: {"value": 1.7, "unit": "V"}
